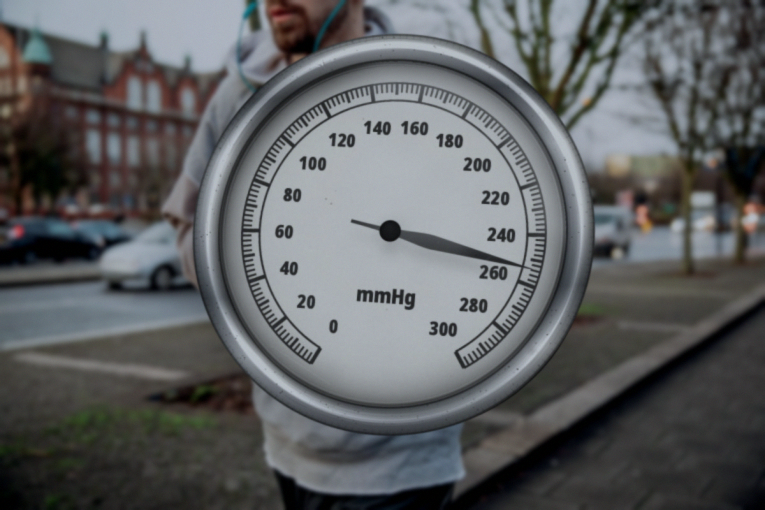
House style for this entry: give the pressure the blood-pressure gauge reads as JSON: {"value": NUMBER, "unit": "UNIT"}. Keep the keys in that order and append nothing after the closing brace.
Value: {"value": 254, "unit": "mmHg"}
